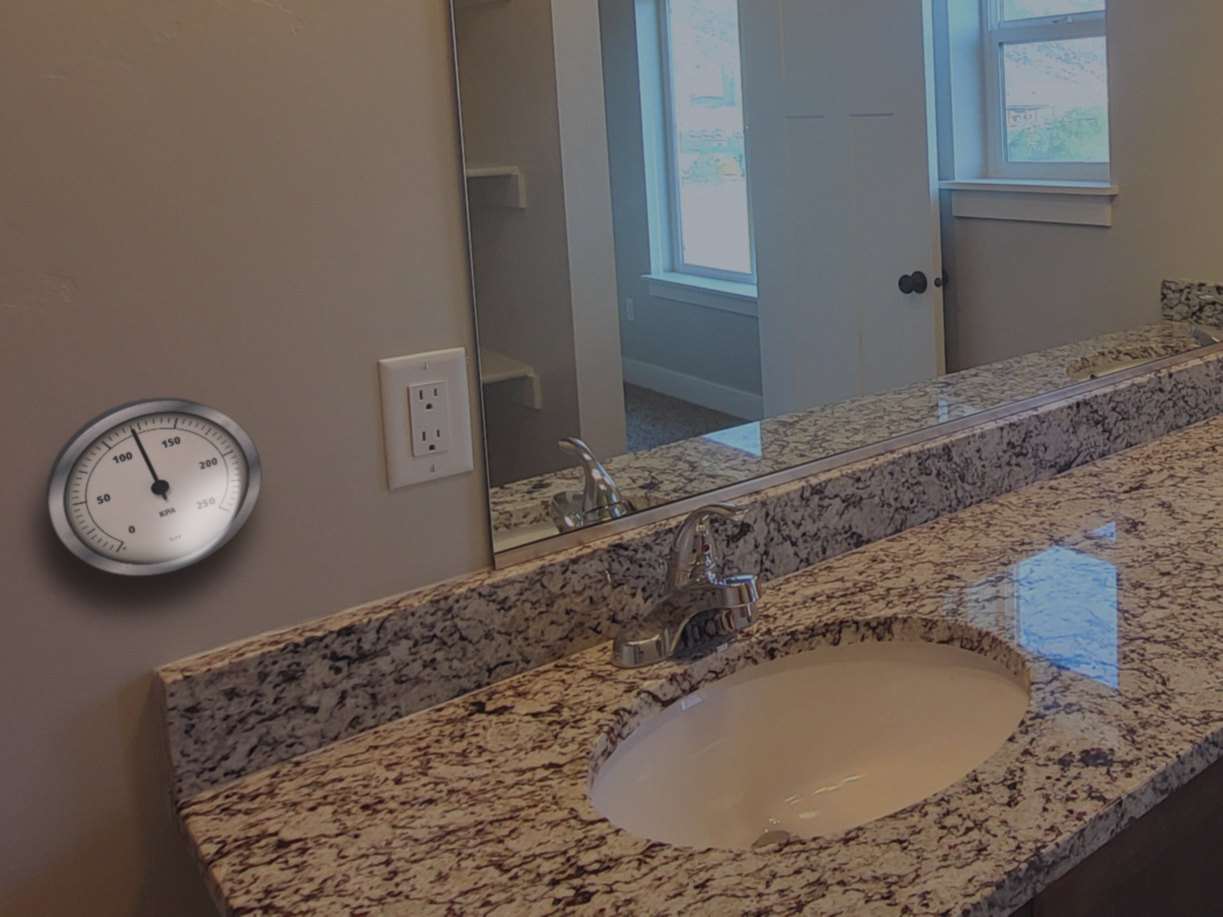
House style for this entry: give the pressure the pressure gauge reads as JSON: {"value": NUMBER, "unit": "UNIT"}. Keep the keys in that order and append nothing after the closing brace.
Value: {"value": 120, "unit": "kPa"}
